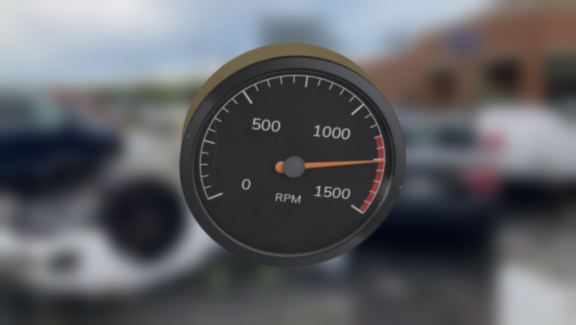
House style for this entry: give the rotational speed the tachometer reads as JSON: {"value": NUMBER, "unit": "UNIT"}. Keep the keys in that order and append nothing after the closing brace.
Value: {"value": 1250, "unit": "rpm"}
